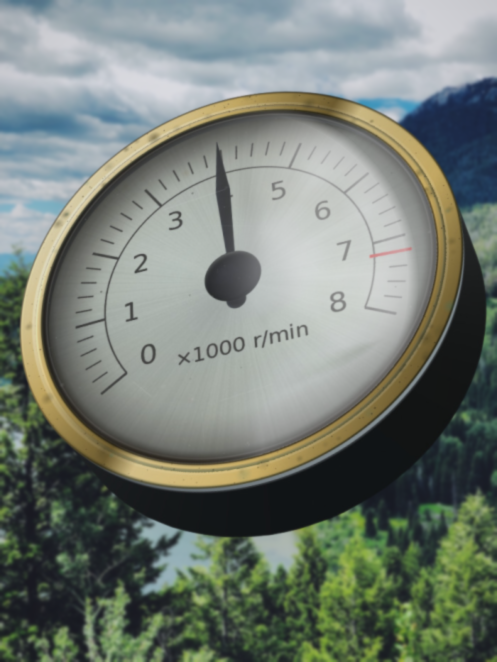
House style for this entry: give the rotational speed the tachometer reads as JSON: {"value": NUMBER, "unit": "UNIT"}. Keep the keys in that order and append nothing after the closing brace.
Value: {"value": 4000, "unit": "rpm"}
